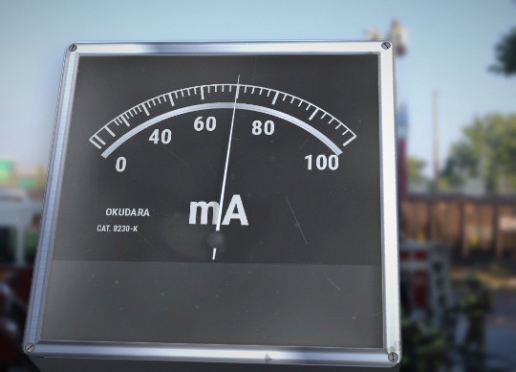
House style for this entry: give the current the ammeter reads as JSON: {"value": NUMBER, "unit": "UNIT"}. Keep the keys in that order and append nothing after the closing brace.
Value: {"value": 70, "unit": "mA"}
